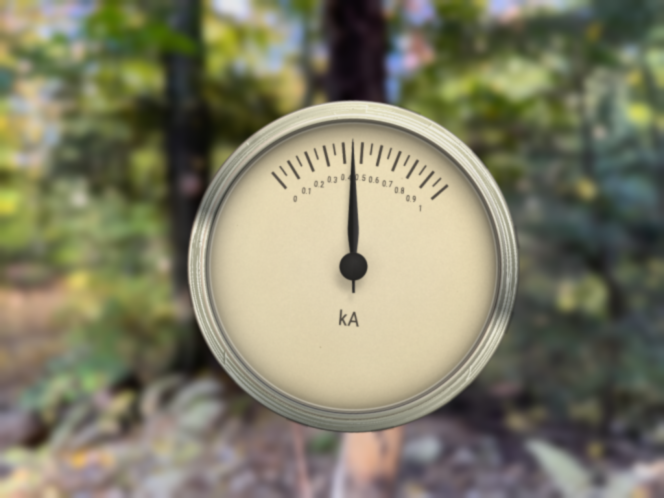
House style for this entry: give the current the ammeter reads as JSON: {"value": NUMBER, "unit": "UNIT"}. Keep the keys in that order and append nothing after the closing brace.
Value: {"value": 0.45, "unit": "kA"}
